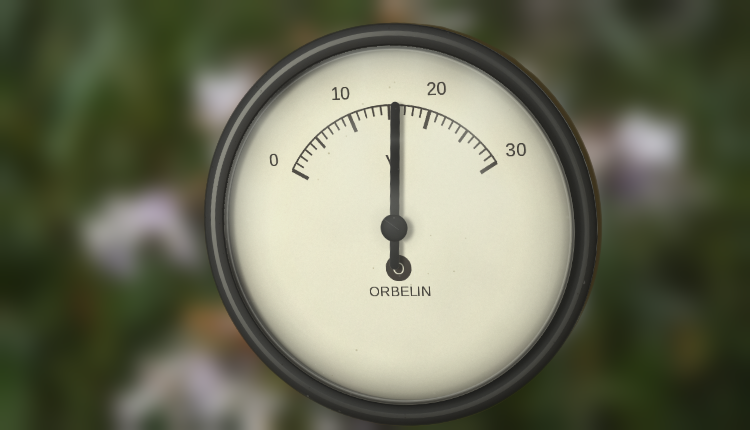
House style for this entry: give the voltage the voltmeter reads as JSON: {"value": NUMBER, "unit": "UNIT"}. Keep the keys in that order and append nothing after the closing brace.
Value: {"value": 16, "unit": "V"}
